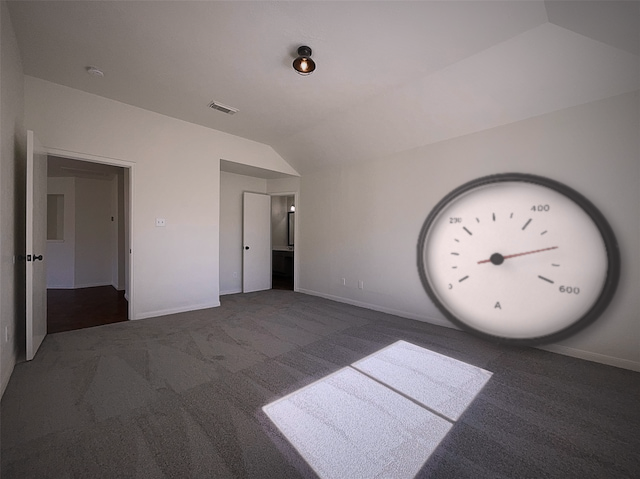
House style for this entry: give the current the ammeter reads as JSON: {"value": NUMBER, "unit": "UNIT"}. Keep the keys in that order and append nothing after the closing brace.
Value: {"value": 500, "unit": "A"}
